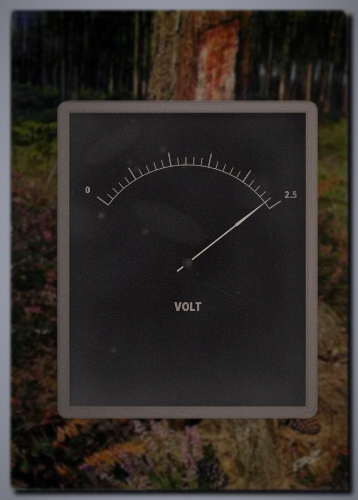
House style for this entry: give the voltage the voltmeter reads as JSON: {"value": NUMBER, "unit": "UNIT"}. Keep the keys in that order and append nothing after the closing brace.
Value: {"value": 2.4, "unit": "V"}
